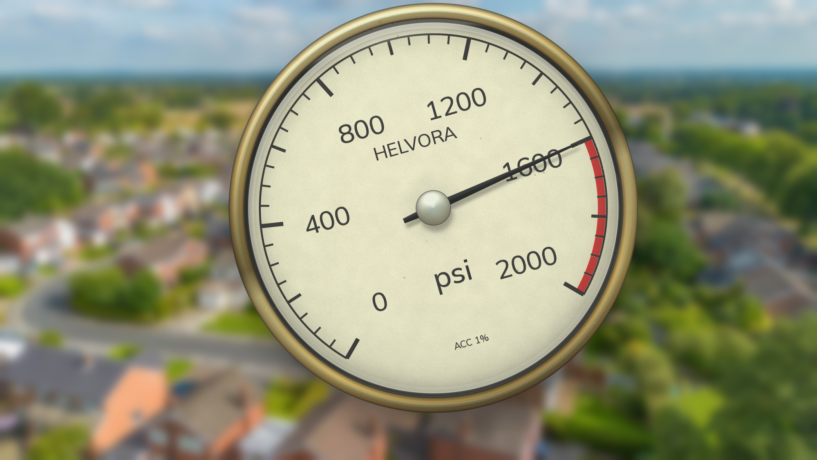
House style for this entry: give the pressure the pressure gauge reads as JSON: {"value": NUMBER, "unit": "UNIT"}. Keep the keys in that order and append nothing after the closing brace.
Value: {"value": 1600, "unit": "psi"}
